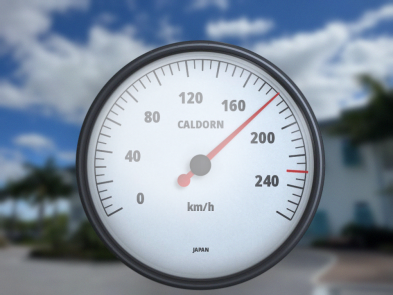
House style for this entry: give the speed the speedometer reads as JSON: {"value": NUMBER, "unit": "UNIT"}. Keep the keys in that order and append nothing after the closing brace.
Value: {"value": 180, "unit": "km/h"}
